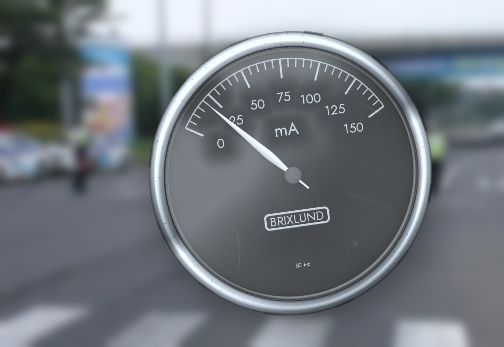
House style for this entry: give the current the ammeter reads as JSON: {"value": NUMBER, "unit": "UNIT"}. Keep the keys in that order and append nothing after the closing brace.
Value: {"value": 20, "unit": "mA"}
